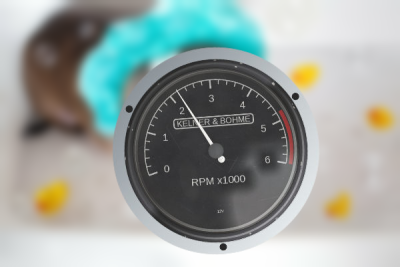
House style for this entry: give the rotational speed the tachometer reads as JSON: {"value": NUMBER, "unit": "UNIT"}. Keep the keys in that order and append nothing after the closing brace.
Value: {"value": 2200, "unit": "rpm"}
